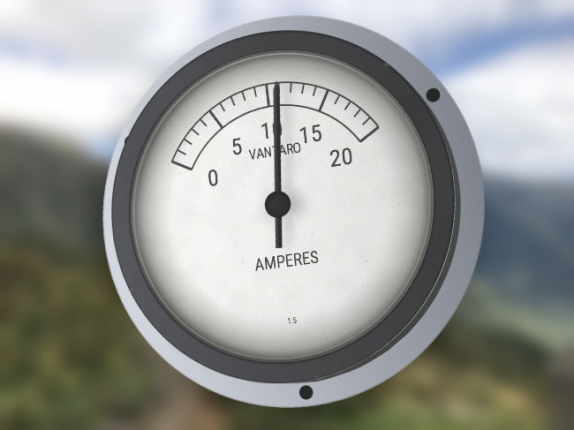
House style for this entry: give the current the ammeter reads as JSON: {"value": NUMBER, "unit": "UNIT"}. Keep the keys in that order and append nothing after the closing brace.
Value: {"value": 11, "unit": "A"}
